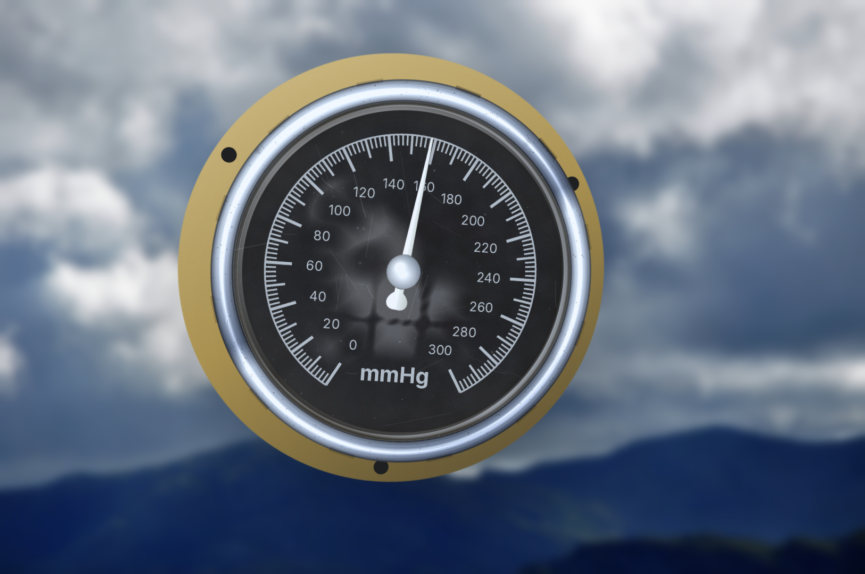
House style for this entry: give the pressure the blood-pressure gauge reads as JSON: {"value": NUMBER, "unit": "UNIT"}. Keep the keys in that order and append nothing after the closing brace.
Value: {"value": 158, "unit": "mmHg"}
